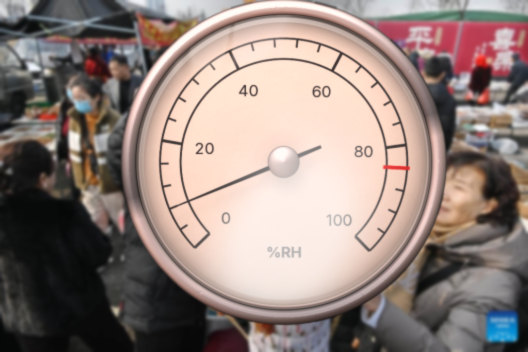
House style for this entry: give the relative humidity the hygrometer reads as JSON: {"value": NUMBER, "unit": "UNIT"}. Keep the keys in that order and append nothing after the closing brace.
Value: {"value": 8, "unit": "%"}
